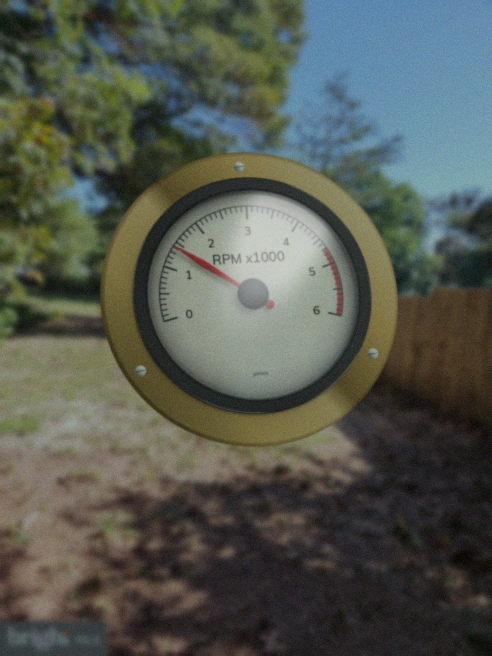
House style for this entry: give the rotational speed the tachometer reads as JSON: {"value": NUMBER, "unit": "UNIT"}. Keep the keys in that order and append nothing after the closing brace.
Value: {"value": 1400, "unit": "rpm"}
